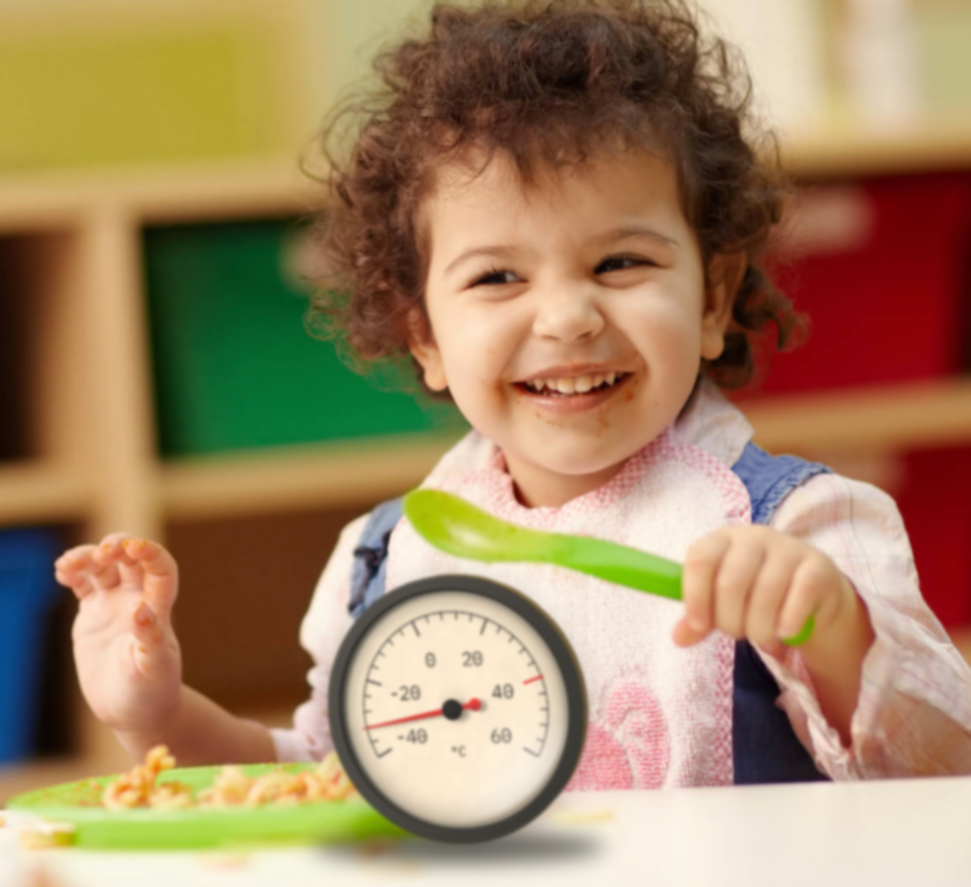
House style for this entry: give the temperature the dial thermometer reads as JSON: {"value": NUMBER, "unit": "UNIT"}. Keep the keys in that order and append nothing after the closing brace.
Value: {"value": -32, "unit": "°C"}
